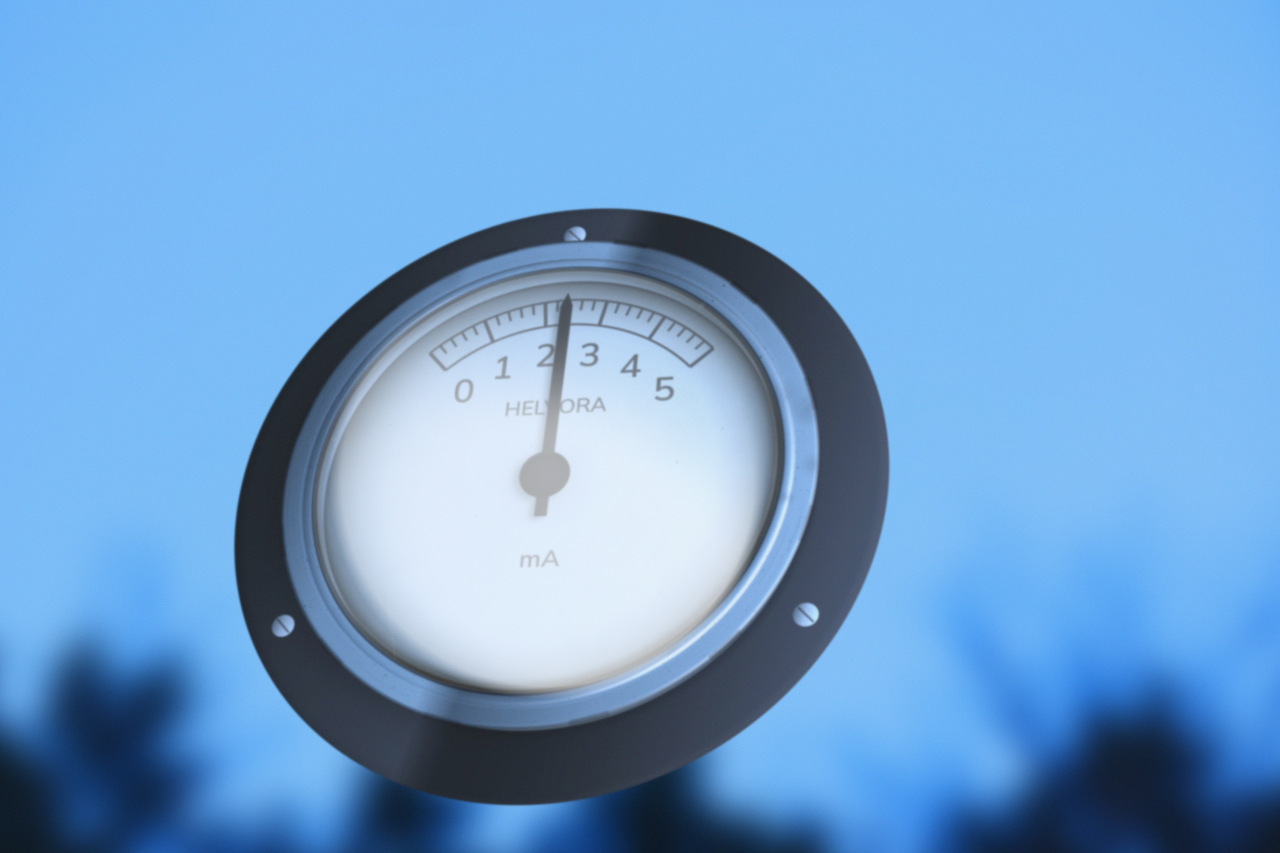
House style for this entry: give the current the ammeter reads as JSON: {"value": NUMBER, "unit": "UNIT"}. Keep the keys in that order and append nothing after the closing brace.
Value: {"value": 2.4, "unit": "mA"}
